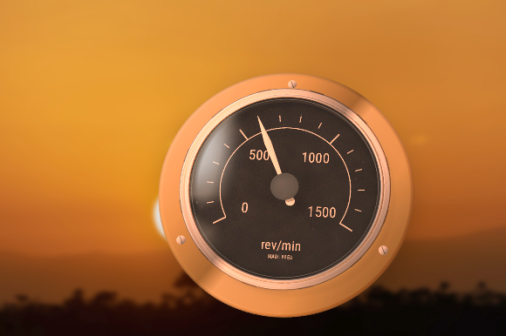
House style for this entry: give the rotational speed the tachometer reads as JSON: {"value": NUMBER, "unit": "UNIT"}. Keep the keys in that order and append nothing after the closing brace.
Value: {"value": 600, "unit": "rpm"}
